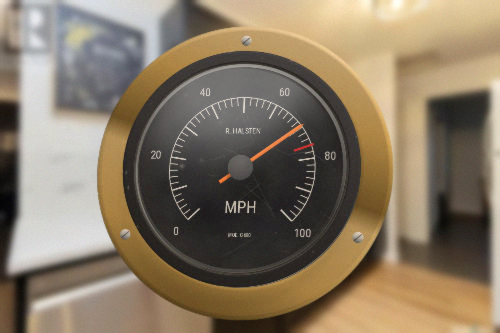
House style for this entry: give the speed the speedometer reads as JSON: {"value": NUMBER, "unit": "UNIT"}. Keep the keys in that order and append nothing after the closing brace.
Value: {"value": 70, "unit": "mph"}
